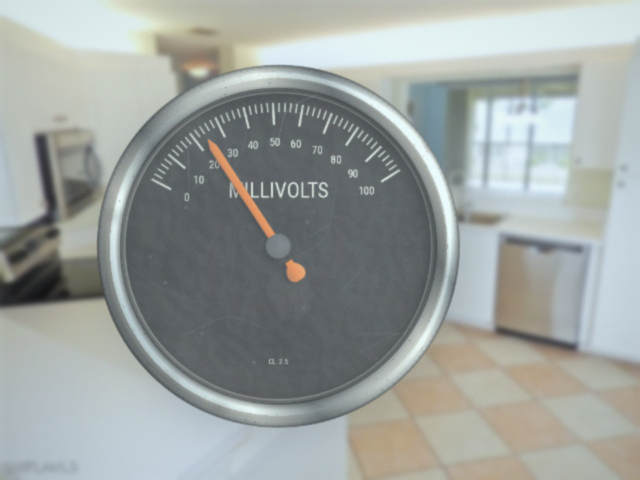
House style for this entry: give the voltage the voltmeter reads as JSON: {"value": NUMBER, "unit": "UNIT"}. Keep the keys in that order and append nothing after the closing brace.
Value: {"value": 24, "unit": "mV"}
